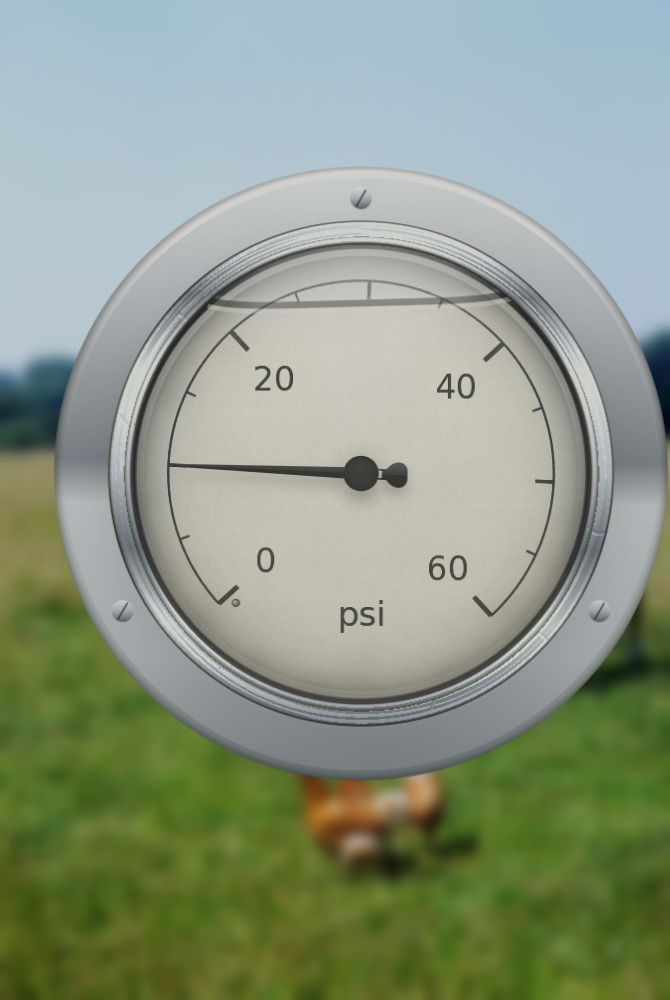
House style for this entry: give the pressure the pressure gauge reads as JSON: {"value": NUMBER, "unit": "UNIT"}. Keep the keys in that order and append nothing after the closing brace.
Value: {"value": 10, "unit": "psi"}
